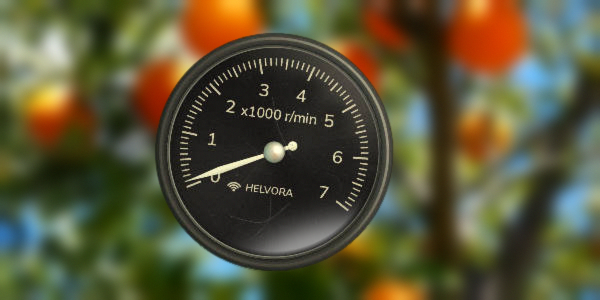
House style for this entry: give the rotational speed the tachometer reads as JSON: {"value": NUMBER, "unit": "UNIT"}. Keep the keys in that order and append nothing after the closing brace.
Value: {"value": 100, "unit": "rpm"}
